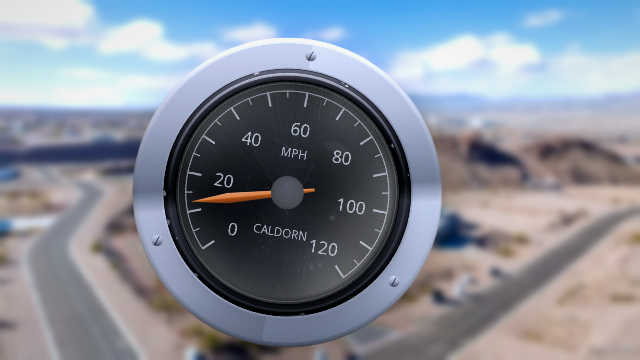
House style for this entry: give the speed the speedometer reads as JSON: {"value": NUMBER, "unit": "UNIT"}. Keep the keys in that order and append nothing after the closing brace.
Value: {"value": 12.5, "unit": "mph"}
